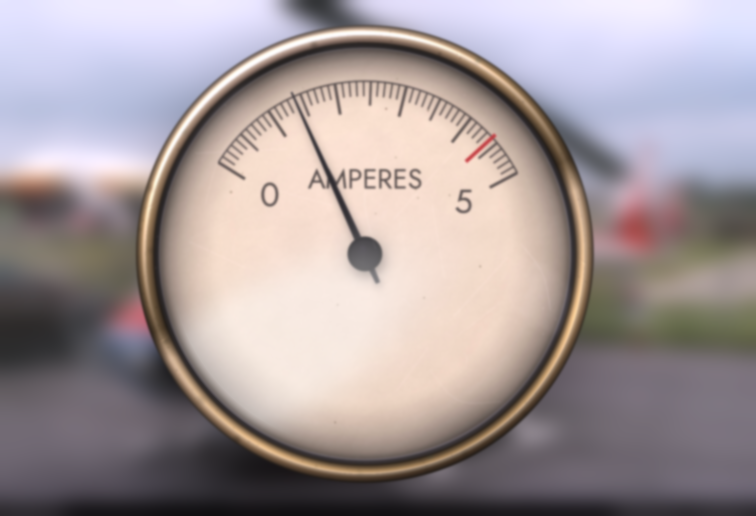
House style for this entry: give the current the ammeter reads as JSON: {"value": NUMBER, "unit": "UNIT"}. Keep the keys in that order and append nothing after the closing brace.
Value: {"value": 1.4, "unit": "A"}
